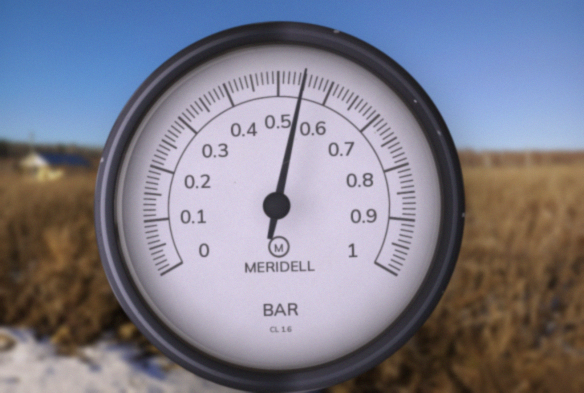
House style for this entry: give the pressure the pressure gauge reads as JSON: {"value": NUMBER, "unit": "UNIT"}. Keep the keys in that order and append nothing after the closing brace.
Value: {"value": 0.55, "unit": "bar"}
